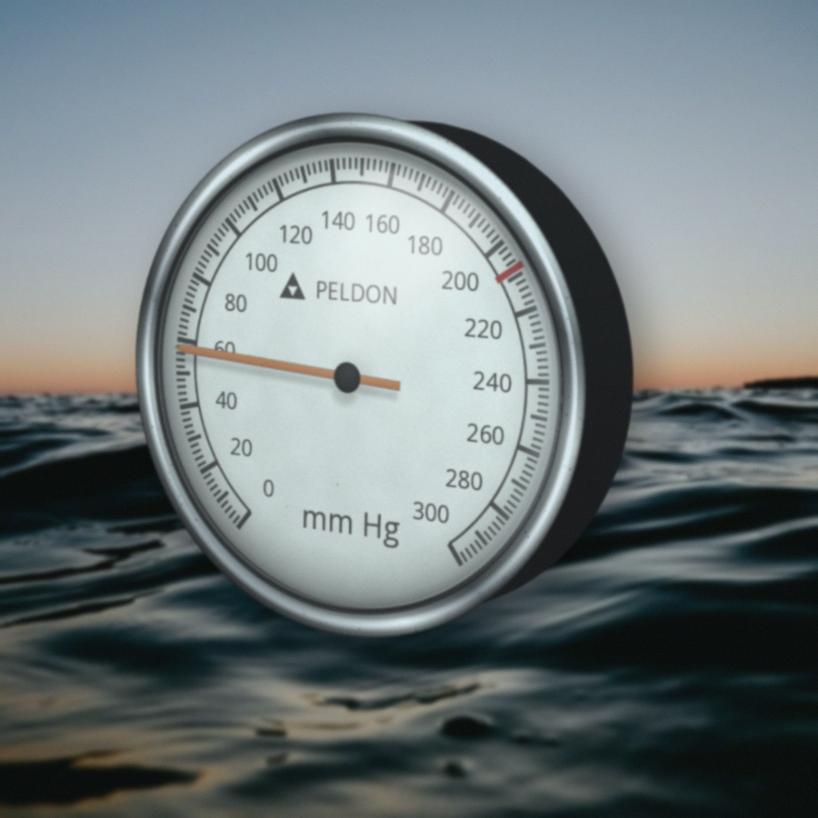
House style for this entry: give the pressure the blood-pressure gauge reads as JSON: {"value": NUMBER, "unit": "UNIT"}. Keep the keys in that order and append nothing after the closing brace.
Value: {"value": 58, "unit": "mmHg"}
